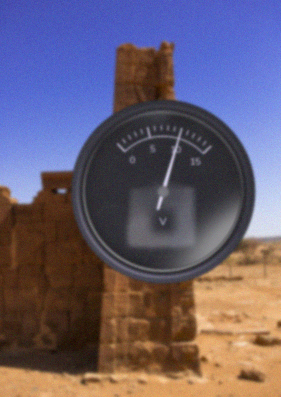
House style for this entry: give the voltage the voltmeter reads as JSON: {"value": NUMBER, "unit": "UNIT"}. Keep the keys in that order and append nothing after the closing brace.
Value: {"value": 10, "unit": "V"}
